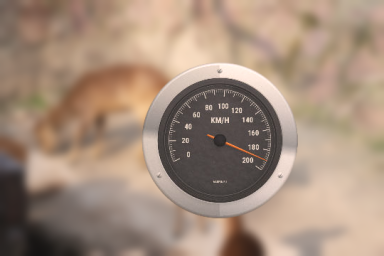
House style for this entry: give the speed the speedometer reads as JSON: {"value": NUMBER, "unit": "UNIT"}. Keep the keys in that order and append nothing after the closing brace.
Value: {"value": 190, "unit": "km/h"}
